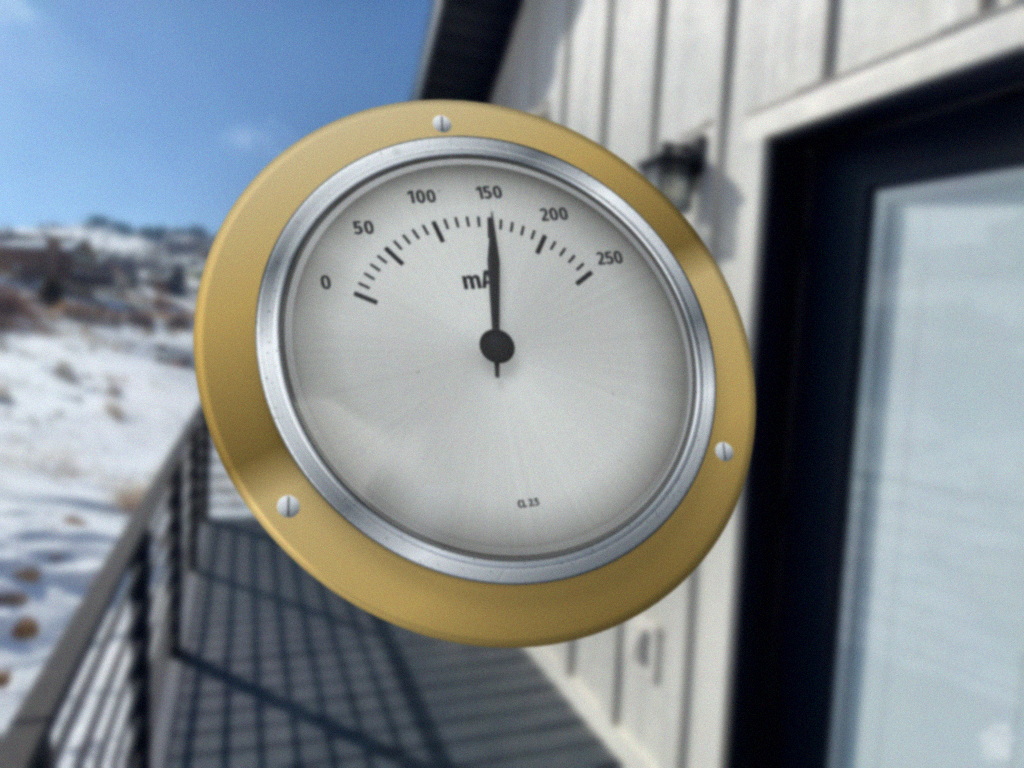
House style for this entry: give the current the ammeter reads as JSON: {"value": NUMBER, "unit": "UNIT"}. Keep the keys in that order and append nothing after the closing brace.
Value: {"value": 150, "unit": "mA"}
